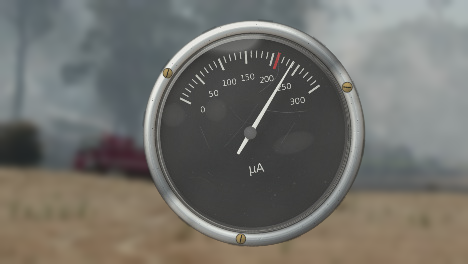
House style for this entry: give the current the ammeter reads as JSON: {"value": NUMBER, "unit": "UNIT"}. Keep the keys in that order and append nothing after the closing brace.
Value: {"value": 240, "unit": "µA"}
